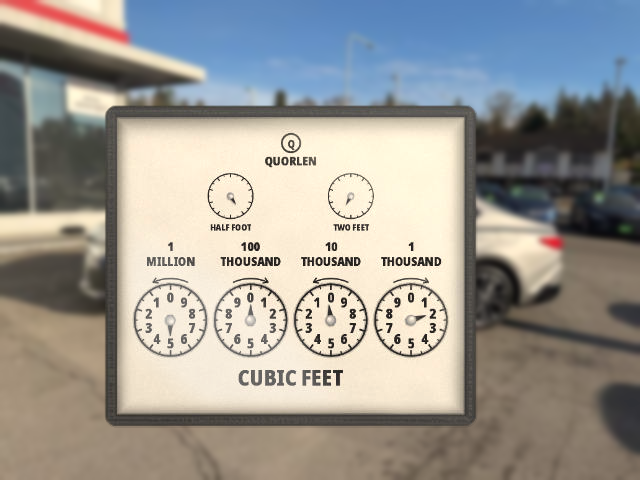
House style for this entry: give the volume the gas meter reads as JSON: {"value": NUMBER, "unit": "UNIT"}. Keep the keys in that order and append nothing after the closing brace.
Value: {"value": 500200, "unit": "ft³"}
